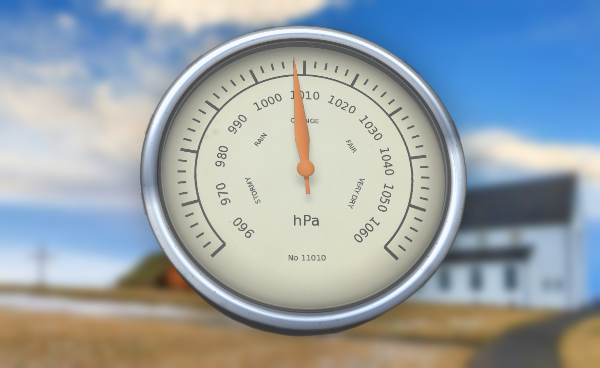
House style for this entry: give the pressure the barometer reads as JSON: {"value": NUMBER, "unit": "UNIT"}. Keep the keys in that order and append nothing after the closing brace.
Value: {"value": 1008, "unit": "hPa"}
